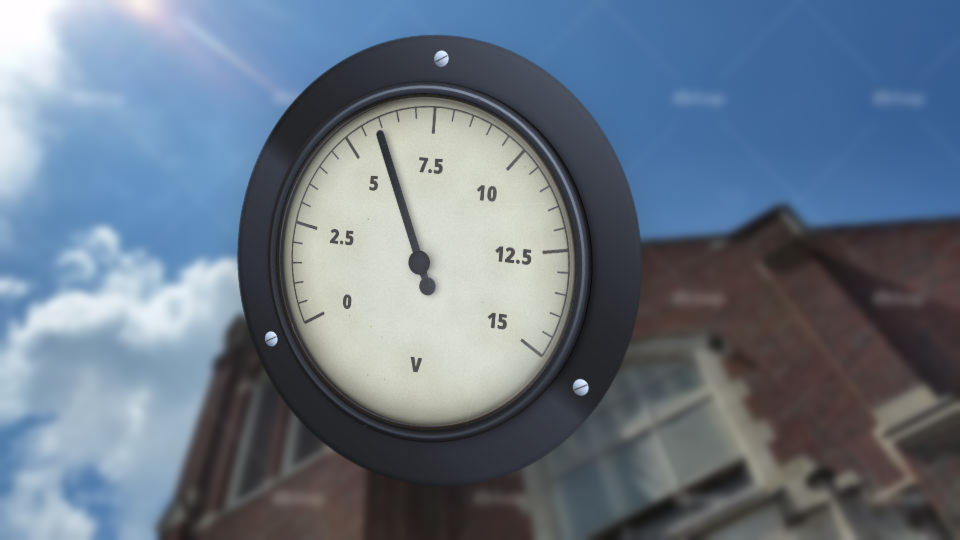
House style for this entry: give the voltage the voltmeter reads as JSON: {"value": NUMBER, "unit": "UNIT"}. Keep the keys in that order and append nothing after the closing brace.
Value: {"value": 6, "unit": "V"}
